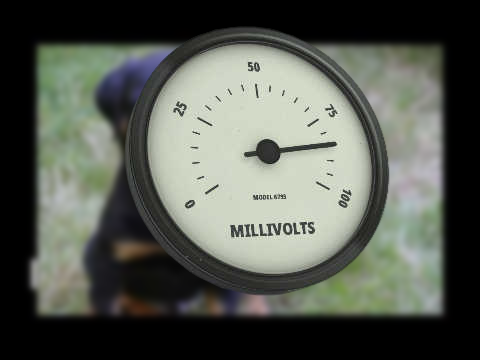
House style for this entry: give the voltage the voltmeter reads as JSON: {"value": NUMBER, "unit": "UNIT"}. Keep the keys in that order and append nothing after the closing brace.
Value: {"value": 85, "unit": "mV"}
